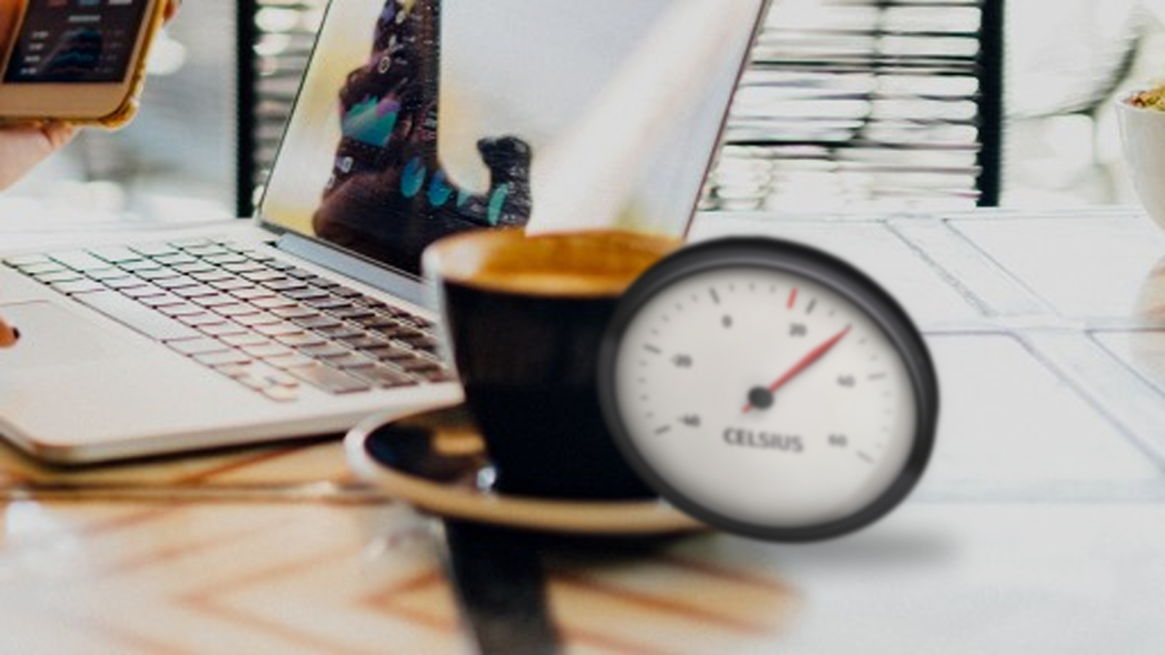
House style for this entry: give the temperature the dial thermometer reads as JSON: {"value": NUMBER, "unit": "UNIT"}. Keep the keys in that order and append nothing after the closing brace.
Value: {"value": 28, "unit": "°C"}
